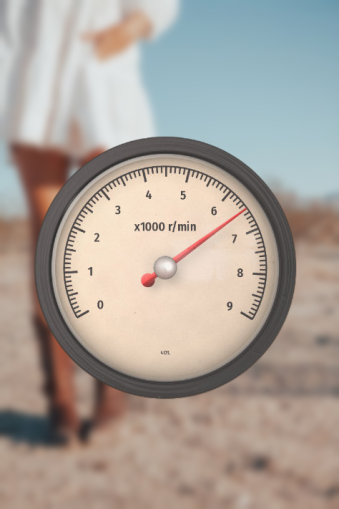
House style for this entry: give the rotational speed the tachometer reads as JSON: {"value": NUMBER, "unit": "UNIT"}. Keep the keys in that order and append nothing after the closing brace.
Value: {"value": 6500, "unit": "rpm"}
